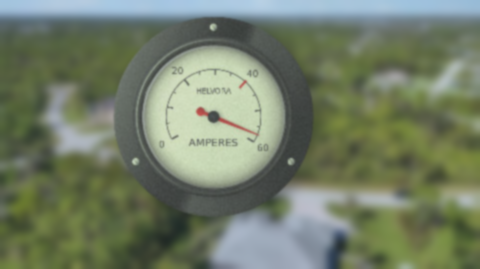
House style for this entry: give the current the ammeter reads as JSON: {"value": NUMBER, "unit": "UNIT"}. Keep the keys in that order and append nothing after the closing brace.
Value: {"value": 57.5, "unit": "A"}
